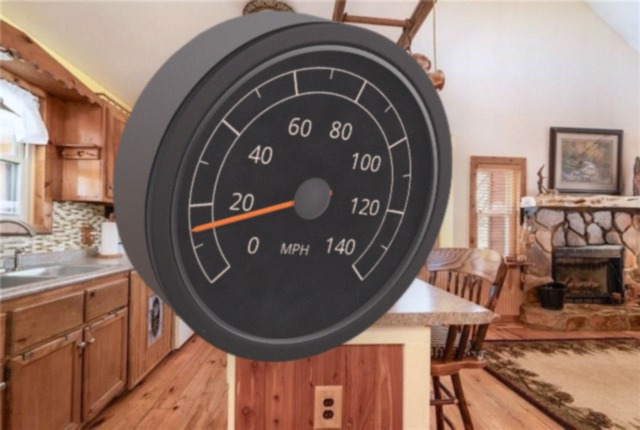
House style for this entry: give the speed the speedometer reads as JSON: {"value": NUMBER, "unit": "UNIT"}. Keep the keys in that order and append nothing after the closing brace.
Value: {"value": 15, "unit": "mph"}
